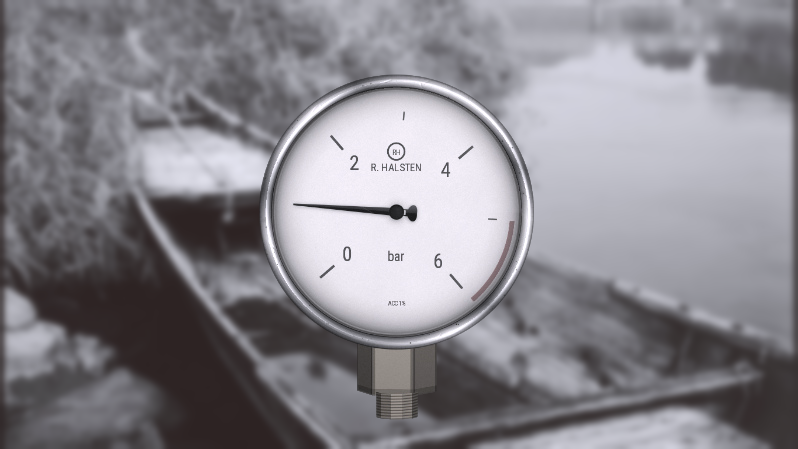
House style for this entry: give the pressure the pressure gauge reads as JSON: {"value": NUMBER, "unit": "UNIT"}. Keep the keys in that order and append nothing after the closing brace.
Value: {"value": 1, "unit": "bar"}
